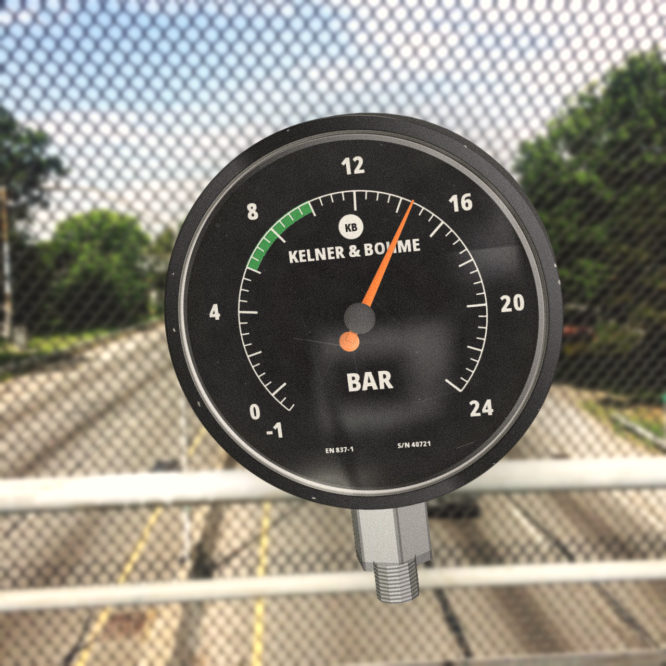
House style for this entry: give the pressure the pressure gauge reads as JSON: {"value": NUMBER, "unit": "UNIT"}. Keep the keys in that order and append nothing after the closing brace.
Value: {"value": 14.5, "unit": "bar"}
